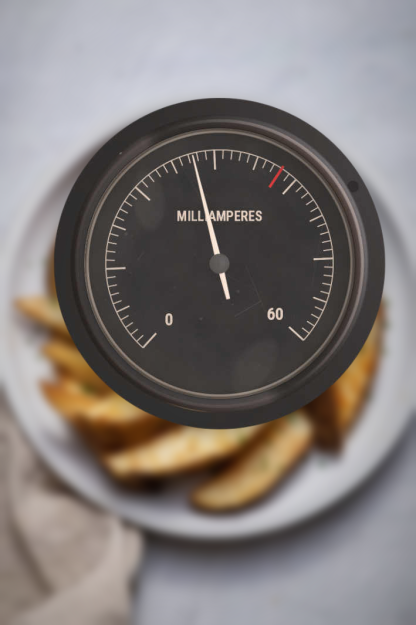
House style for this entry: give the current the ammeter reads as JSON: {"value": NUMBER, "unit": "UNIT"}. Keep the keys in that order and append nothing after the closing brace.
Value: {"value": 27.5, "unit": "mA"}
